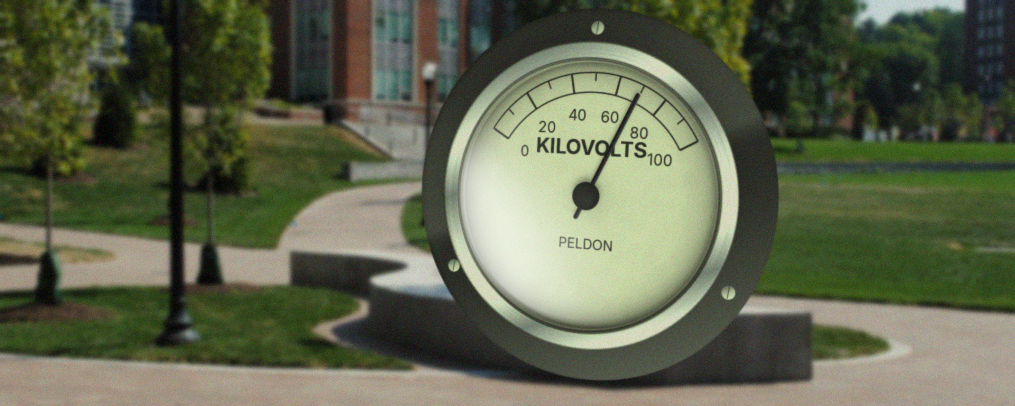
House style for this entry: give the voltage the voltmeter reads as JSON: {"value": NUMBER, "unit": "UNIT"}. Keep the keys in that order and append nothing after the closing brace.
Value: {"value": 70, "unit": "kV"}
